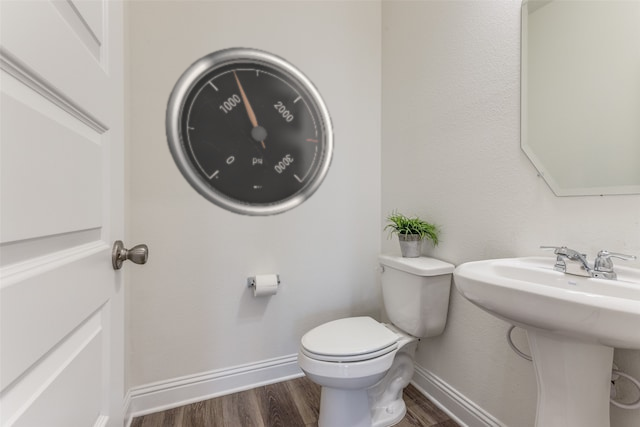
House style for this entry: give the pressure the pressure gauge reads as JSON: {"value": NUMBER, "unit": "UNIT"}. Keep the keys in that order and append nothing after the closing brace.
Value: {"value": 1250, "unit": "psi"}
